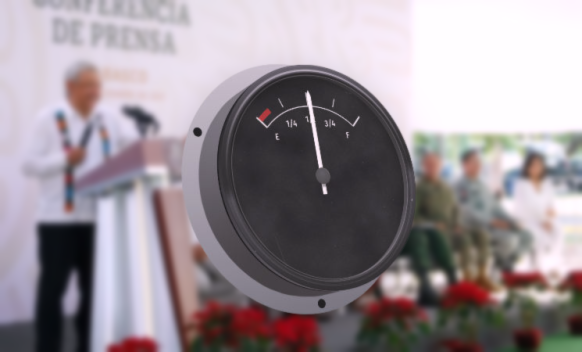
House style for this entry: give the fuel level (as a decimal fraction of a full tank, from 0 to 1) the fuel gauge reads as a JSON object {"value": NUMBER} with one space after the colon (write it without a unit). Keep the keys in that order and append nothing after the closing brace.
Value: {"value": 0.5}
